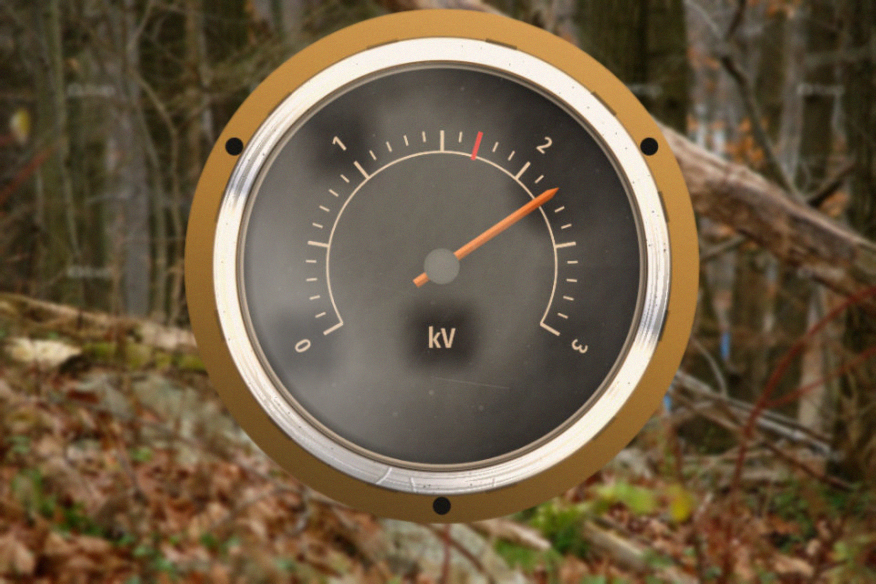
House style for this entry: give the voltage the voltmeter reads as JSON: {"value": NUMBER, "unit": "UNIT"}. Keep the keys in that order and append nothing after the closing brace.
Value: {"value": 2.2, "unit": "kV"}
